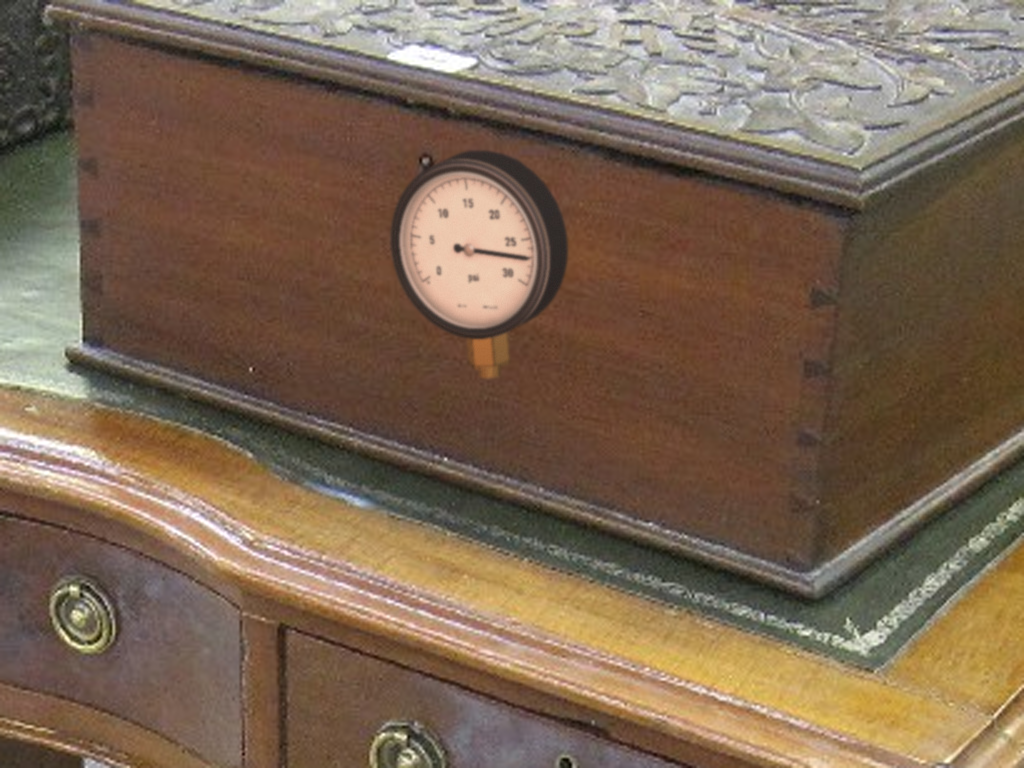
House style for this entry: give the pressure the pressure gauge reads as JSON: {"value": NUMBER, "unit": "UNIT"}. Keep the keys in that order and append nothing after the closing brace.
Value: {"value": 27, "unit": "psi"}
